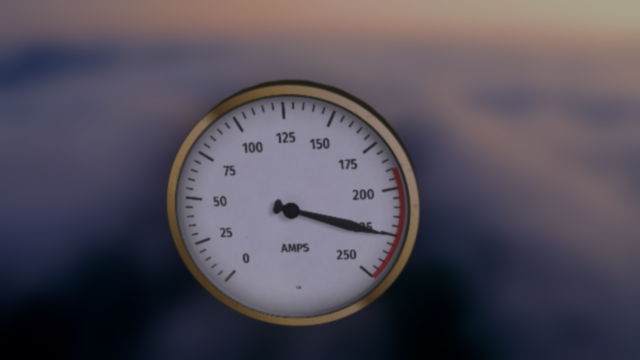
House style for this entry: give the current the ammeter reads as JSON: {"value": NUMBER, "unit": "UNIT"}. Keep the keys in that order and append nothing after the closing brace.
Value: {"value": 225, "unit": "A"}
